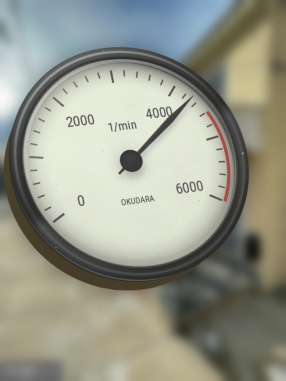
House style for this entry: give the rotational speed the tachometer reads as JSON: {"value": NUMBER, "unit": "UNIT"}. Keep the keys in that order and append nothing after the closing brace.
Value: {"value": 4300, "unit": "rpm"}
